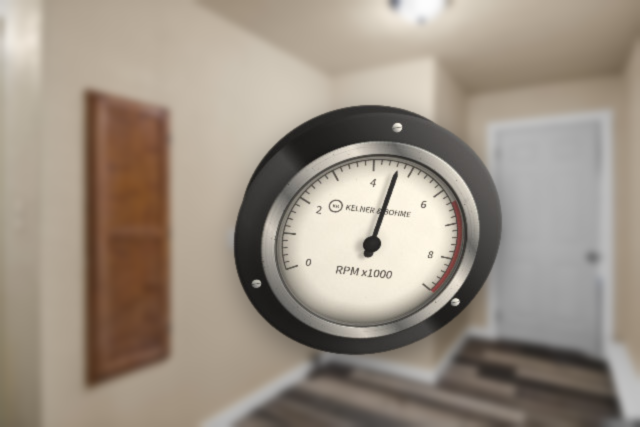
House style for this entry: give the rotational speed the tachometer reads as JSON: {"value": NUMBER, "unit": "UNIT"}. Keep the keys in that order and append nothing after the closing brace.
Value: {"value": 4600, "unit": "rpm"}
